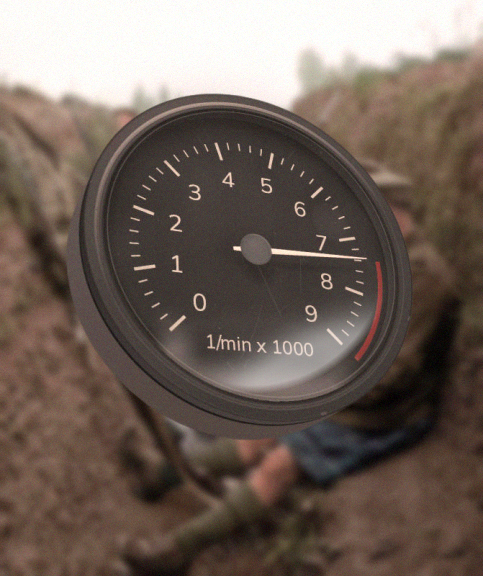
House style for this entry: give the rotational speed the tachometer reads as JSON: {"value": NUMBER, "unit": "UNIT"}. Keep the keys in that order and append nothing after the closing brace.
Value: {"value": 7400, "unit": "rpm"}
